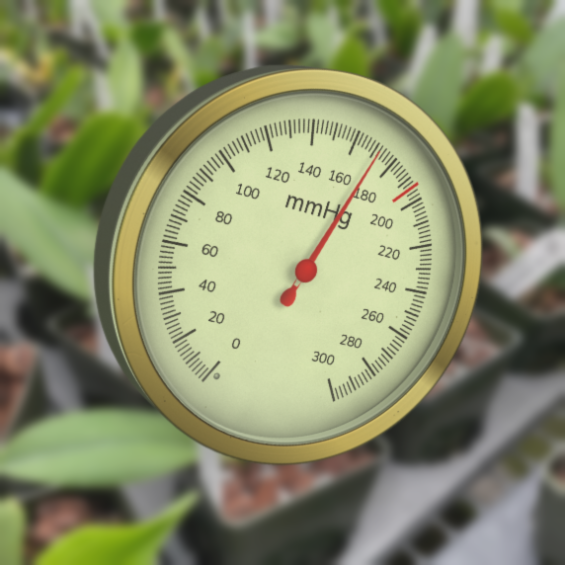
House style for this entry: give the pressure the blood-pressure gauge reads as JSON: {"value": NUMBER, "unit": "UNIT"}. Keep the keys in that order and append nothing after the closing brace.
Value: {"value": 170, "unit": "mmHg"}
